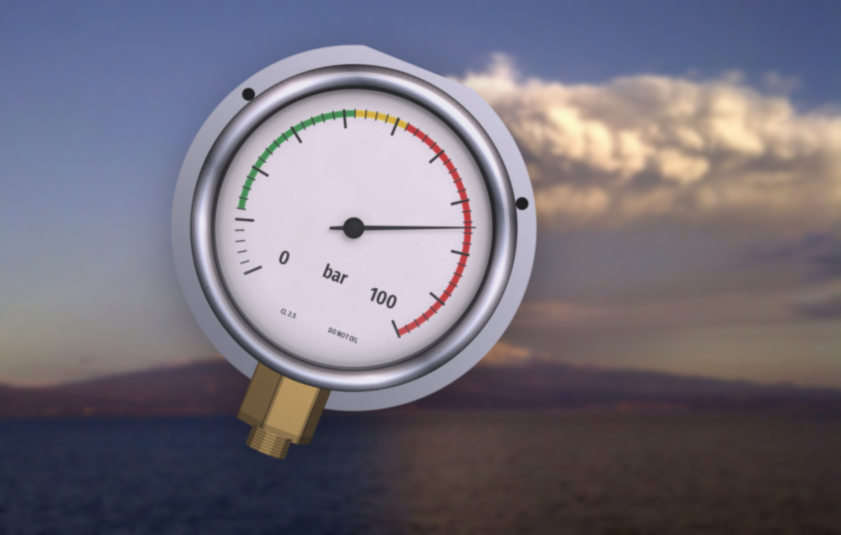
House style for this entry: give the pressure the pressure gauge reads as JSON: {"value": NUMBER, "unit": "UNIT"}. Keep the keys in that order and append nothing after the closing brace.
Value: {"value": 75, "unit": "bar"}
